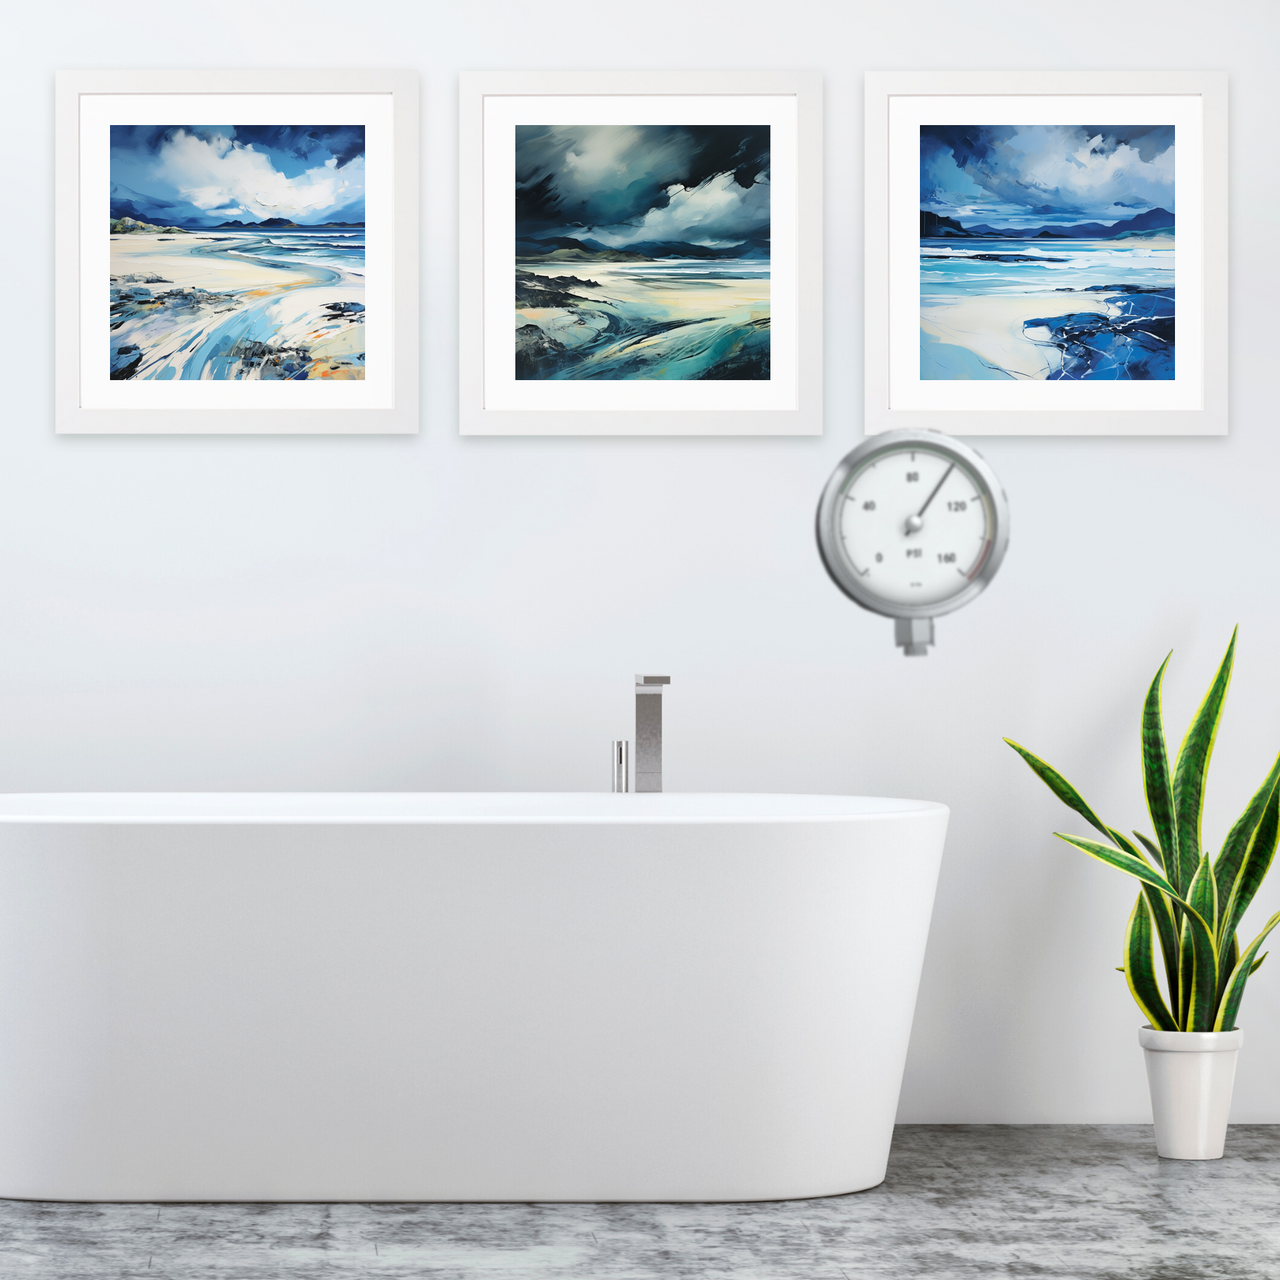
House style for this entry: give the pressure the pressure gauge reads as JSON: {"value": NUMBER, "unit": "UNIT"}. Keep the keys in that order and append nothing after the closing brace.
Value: {"value": 100, "unit": "psi"}
